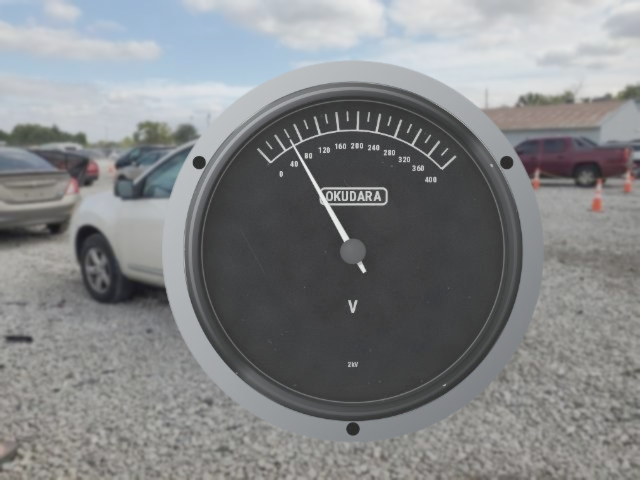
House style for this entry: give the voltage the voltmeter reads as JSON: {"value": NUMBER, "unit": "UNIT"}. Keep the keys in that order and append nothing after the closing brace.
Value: {"value": 60, "unit": "V"}
